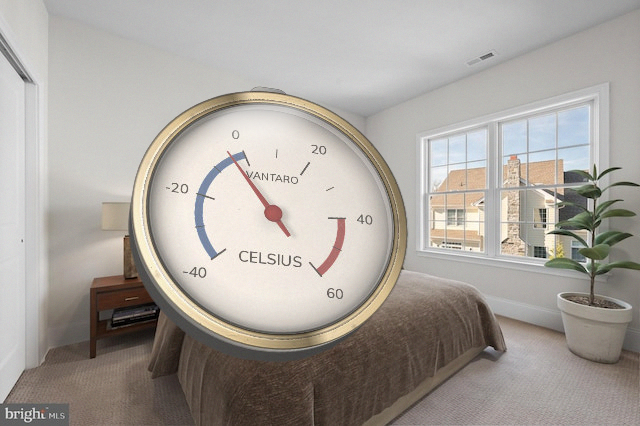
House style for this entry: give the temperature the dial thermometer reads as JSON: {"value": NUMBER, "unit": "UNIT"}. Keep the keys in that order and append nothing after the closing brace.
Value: {"value": -5, "unit": "°C"}
